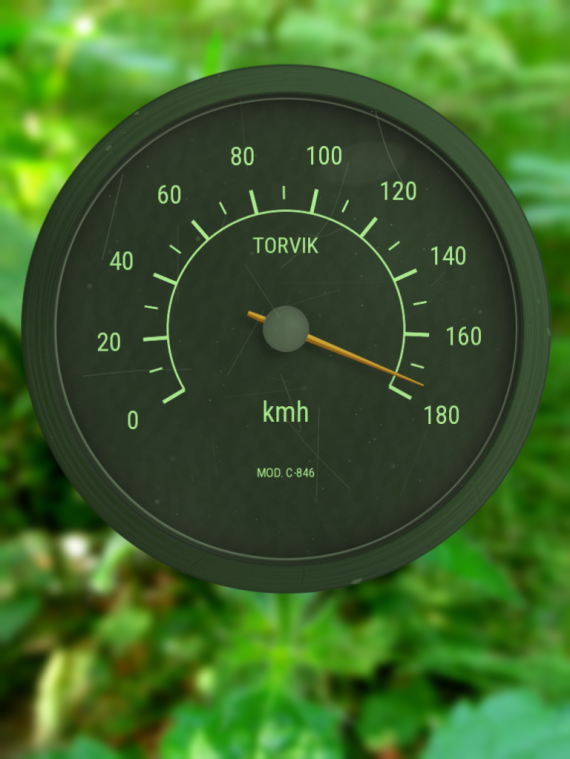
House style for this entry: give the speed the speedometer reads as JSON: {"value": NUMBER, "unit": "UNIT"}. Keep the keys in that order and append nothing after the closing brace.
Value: {"value": 175, "unit": "km/h"}
